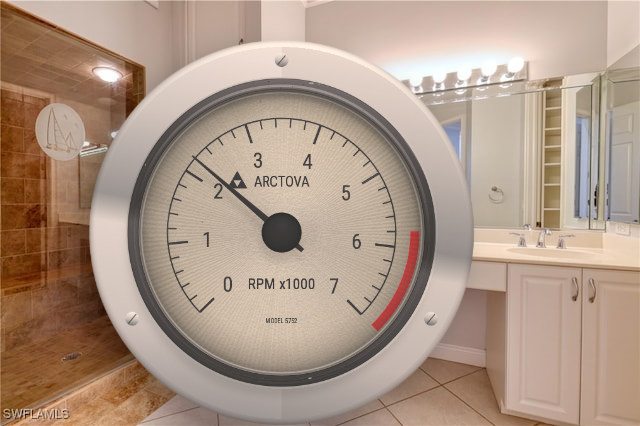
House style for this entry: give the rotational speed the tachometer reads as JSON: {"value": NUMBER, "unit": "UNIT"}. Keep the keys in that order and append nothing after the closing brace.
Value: {"value": 2200, "unit": "rpm"}
